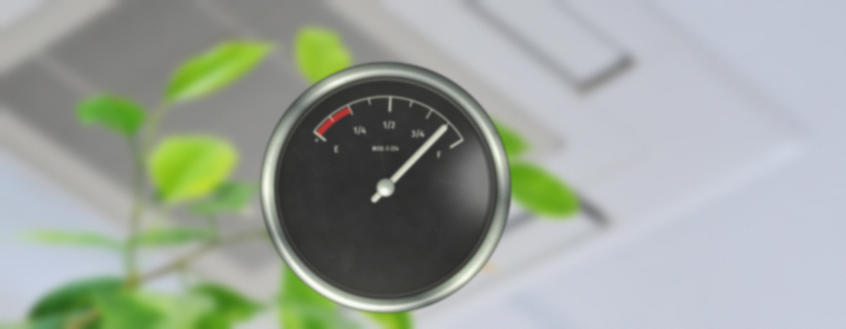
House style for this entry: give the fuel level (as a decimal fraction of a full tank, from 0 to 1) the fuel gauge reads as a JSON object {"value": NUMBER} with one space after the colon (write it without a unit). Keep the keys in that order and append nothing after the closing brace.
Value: {"value": 0.875}
